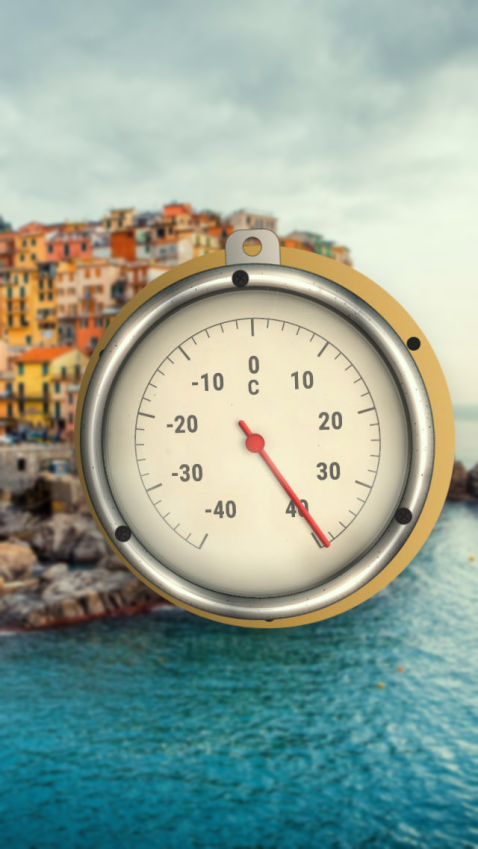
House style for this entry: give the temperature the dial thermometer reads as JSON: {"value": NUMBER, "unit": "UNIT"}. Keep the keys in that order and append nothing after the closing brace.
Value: {"value": 39, "unit": "°C"}
